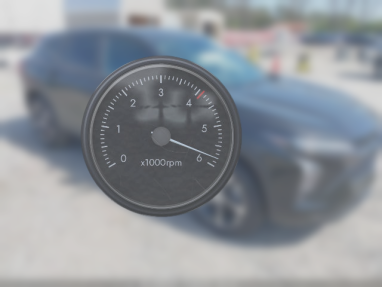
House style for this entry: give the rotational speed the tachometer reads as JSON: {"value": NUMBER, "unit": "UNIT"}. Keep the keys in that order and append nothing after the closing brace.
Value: {"value": 5800, "unit": "rpm"}
